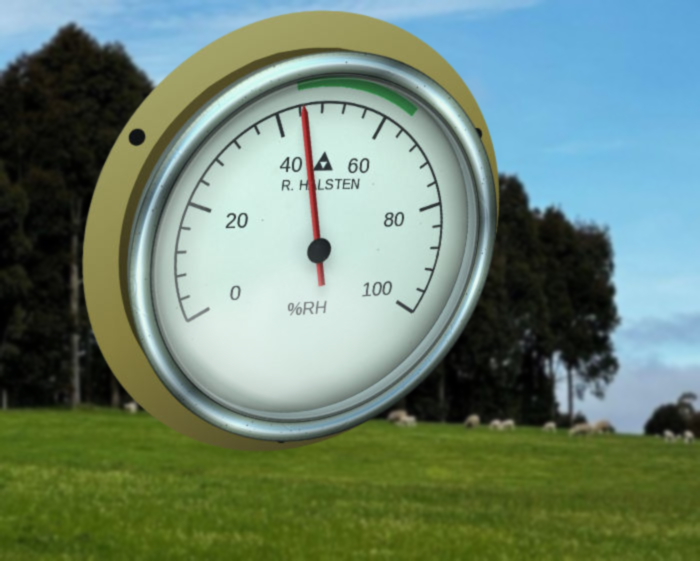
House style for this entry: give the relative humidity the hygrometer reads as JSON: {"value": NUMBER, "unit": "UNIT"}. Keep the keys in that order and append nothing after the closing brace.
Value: {"value": 44, "unit": "%"}
